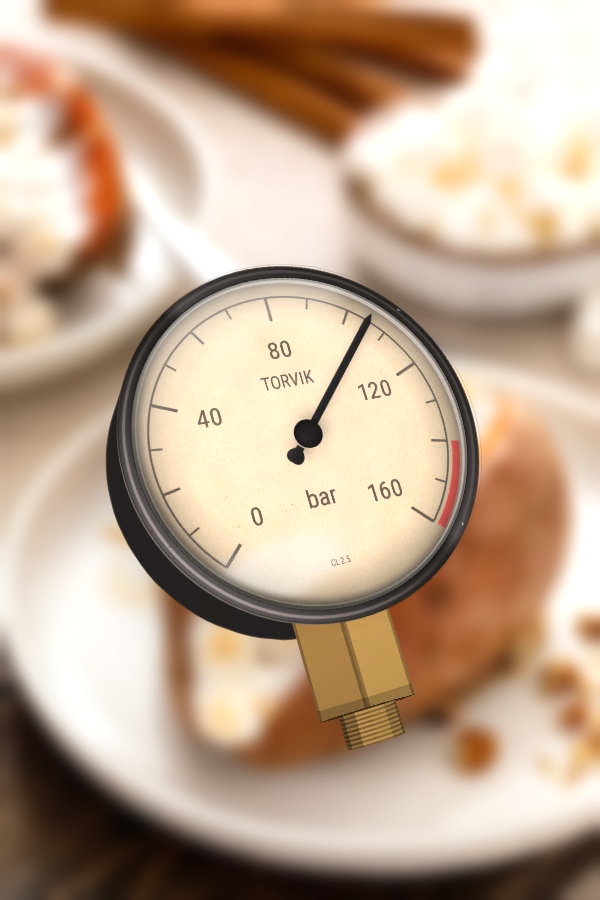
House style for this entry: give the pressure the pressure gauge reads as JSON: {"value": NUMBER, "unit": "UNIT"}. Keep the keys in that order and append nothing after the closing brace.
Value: {"value": 105, "unit": "bar"}
